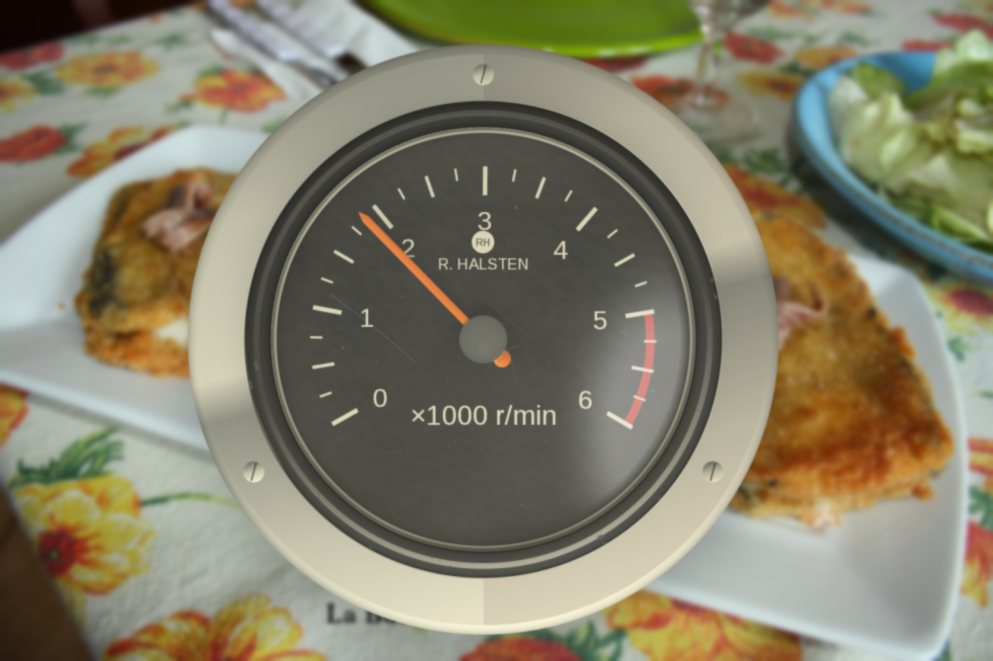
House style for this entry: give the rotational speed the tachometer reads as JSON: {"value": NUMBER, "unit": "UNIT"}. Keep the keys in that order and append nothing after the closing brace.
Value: {"value": 1875, "unit": "rpm"}
